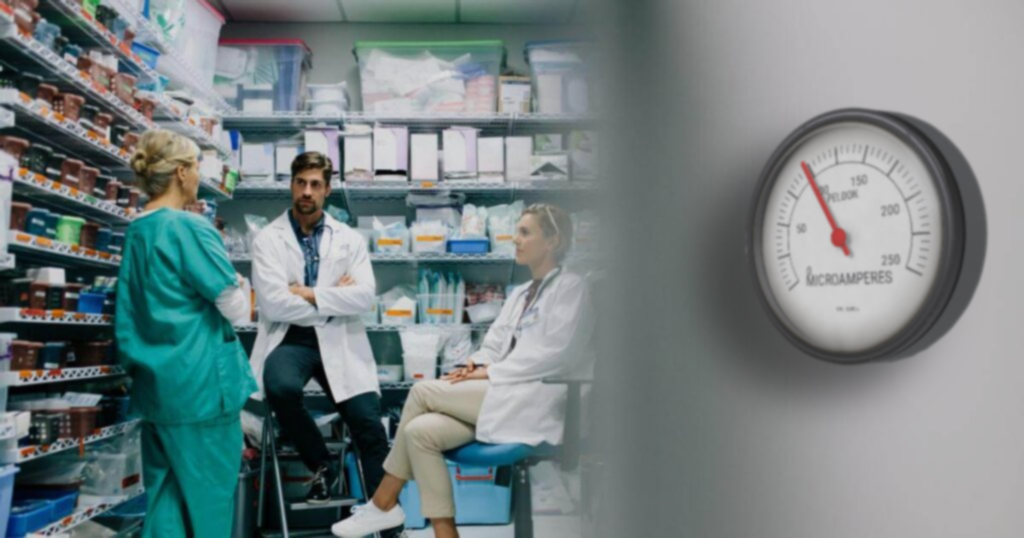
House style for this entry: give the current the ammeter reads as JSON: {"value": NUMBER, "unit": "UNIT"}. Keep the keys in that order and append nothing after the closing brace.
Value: {"value": 100, "unit": "µA"}
